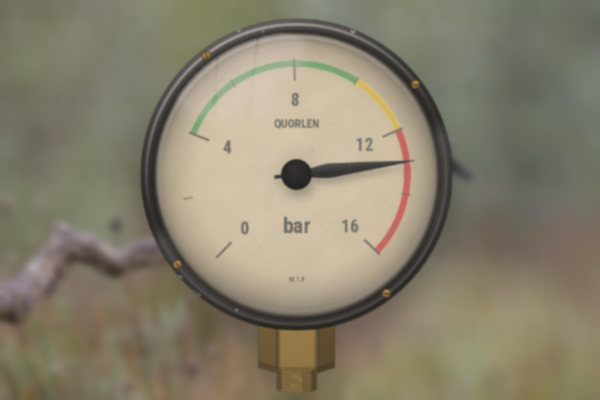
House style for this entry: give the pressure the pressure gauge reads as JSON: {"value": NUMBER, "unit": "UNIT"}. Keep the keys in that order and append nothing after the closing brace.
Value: {"value": 13, "unit": "bar"}
